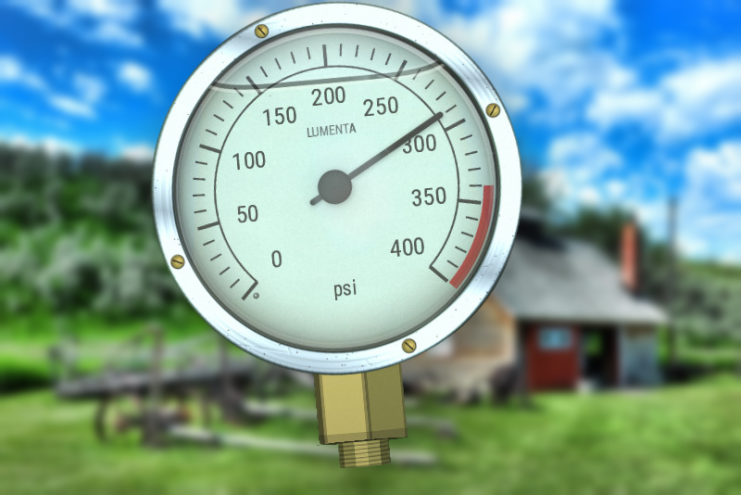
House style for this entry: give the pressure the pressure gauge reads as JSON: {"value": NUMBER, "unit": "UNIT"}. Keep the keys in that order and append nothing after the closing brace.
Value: {"value": 290, "unit": "psi"}
